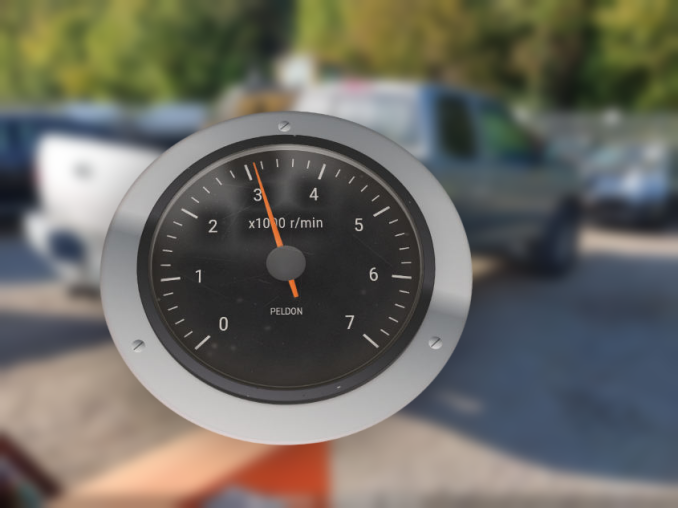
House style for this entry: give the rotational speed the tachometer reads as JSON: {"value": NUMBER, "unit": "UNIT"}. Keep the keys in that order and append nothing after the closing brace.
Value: {"value": 3100, "unit": "rpm"}
